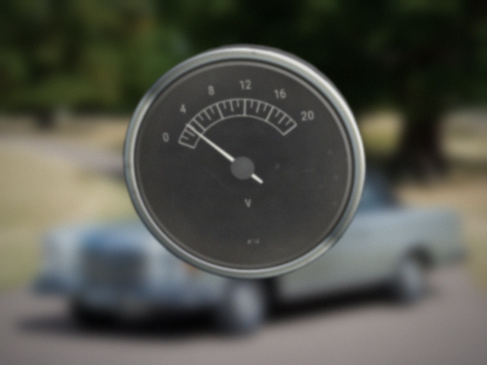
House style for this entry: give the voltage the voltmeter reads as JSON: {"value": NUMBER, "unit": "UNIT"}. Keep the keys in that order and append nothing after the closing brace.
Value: {"value": 3, "unit": "V"}
